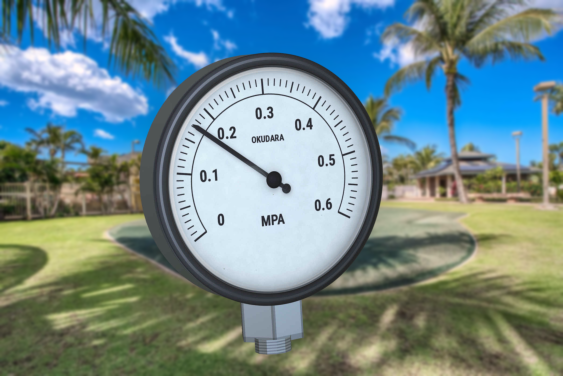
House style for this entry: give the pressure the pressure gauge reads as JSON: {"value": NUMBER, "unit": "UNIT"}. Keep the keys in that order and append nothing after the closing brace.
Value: {"value": 0.17, "unit": "MPa"}
